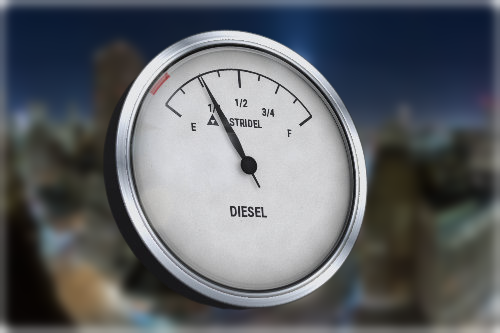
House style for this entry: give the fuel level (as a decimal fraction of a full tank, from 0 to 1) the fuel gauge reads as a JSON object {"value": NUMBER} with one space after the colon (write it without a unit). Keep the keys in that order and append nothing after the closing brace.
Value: {"value": 0.25}
